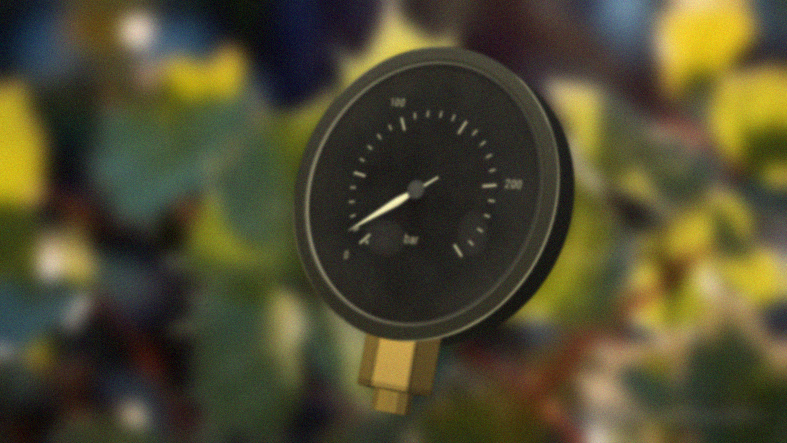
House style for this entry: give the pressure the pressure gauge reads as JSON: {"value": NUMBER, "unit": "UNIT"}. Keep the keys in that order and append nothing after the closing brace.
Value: {"value": 10, "unit": "bar"}
